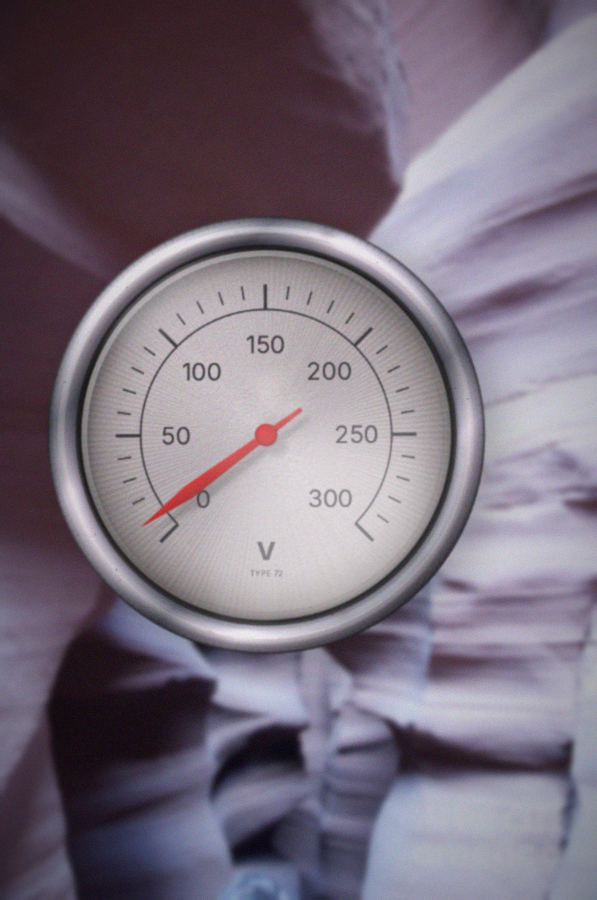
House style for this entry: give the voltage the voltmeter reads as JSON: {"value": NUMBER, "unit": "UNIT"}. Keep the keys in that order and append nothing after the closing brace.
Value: {"value": 10, "unit": "V"}
